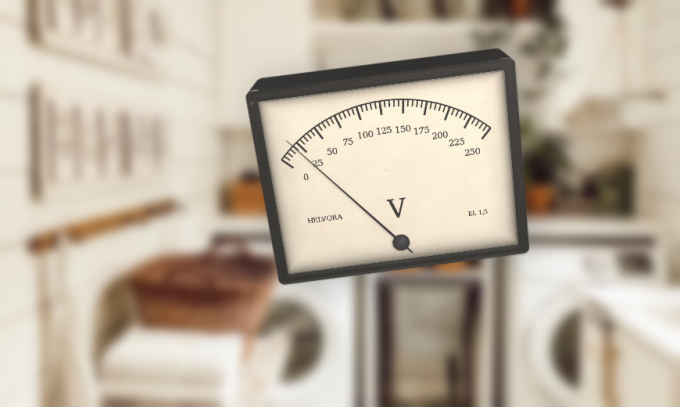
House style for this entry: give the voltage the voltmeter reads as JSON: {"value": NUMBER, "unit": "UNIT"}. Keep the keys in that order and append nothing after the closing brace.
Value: {"value": 20, "unit": "V"}
